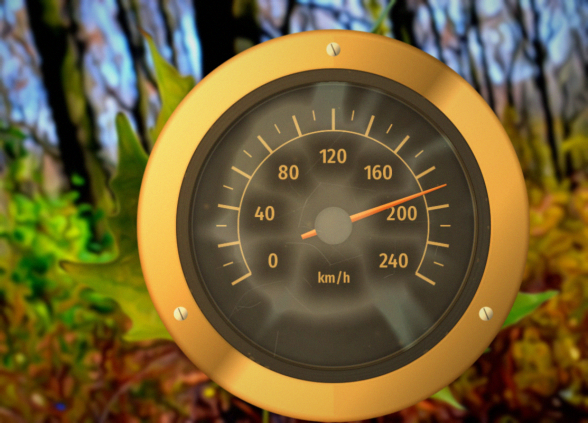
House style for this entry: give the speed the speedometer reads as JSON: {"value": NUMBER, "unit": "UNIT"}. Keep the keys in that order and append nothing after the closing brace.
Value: {"value": 190, "unit": "km/h"}
